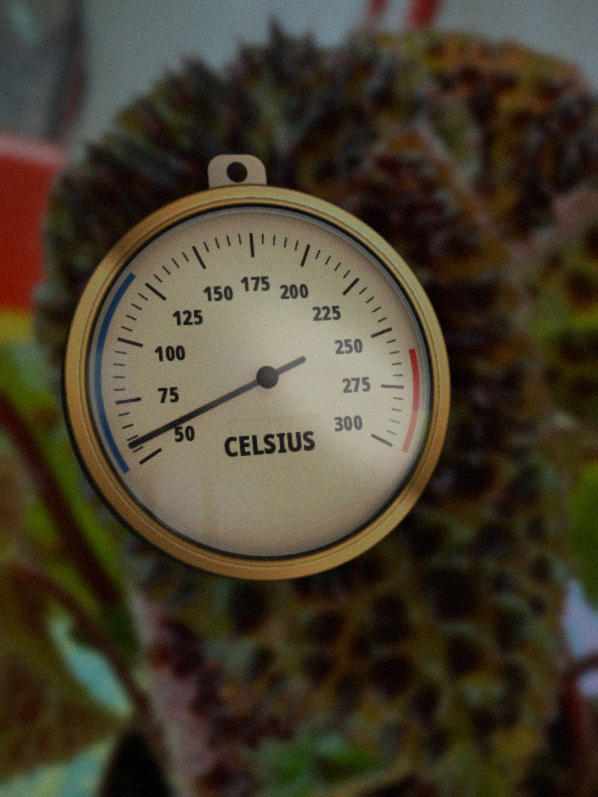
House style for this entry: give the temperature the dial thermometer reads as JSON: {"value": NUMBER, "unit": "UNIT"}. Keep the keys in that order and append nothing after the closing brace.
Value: {"value": 57.5, "unit": "°C"}
